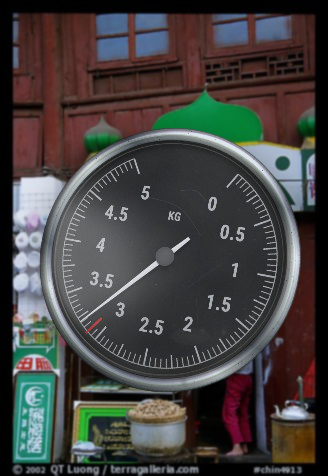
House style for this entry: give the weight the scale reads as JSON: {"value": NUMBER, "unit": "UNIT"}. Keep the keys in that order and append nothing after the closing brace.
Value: {"value": 3.2, "unit": "kg"}
